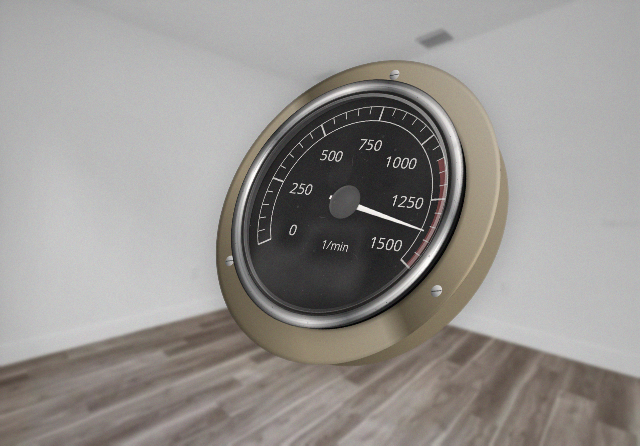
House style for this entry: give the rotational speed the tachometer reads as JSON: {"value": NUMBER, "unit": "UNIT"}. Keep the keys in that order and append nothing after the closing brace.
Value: {"value": 1375, "unit": "rpm"}
